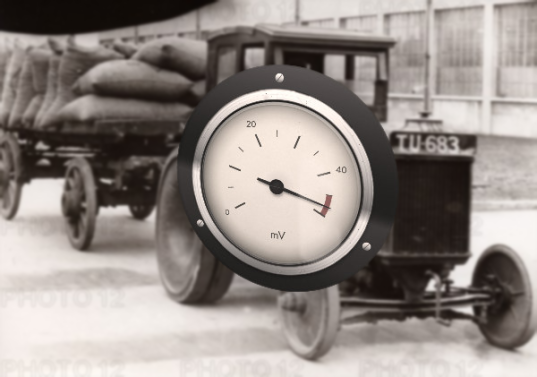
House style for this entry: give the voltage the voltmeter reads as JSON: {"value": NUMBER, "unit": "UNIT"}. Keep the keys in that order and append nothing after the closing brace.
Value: {"value": 47.5, "unit": "mV"}
